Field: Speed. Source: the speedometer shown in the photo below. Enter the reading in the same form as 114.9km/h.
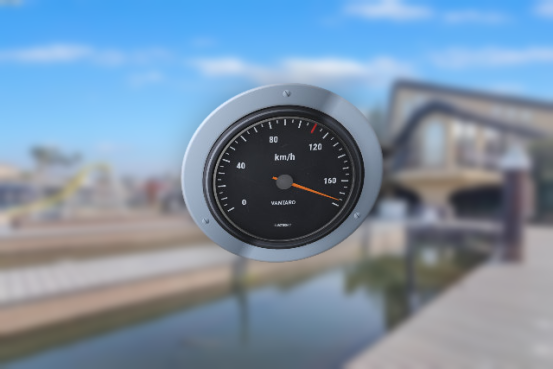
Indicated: 175km/h
